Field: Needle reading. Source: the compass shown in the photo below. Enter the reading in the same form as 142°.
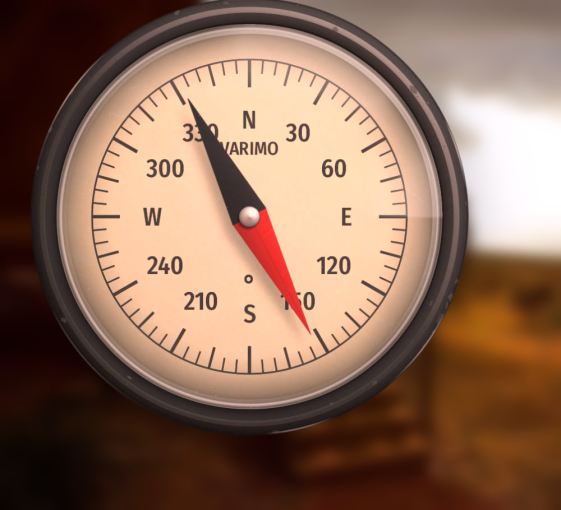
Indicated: 152.5°
